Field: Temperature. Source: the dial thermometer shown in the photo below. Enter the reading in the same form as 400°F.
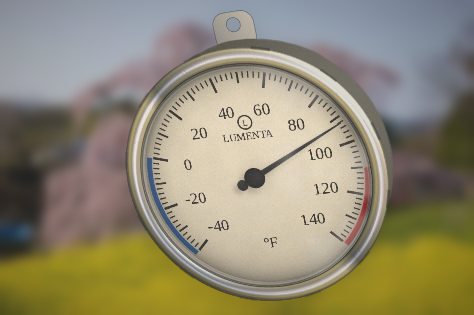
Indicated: 92°F
